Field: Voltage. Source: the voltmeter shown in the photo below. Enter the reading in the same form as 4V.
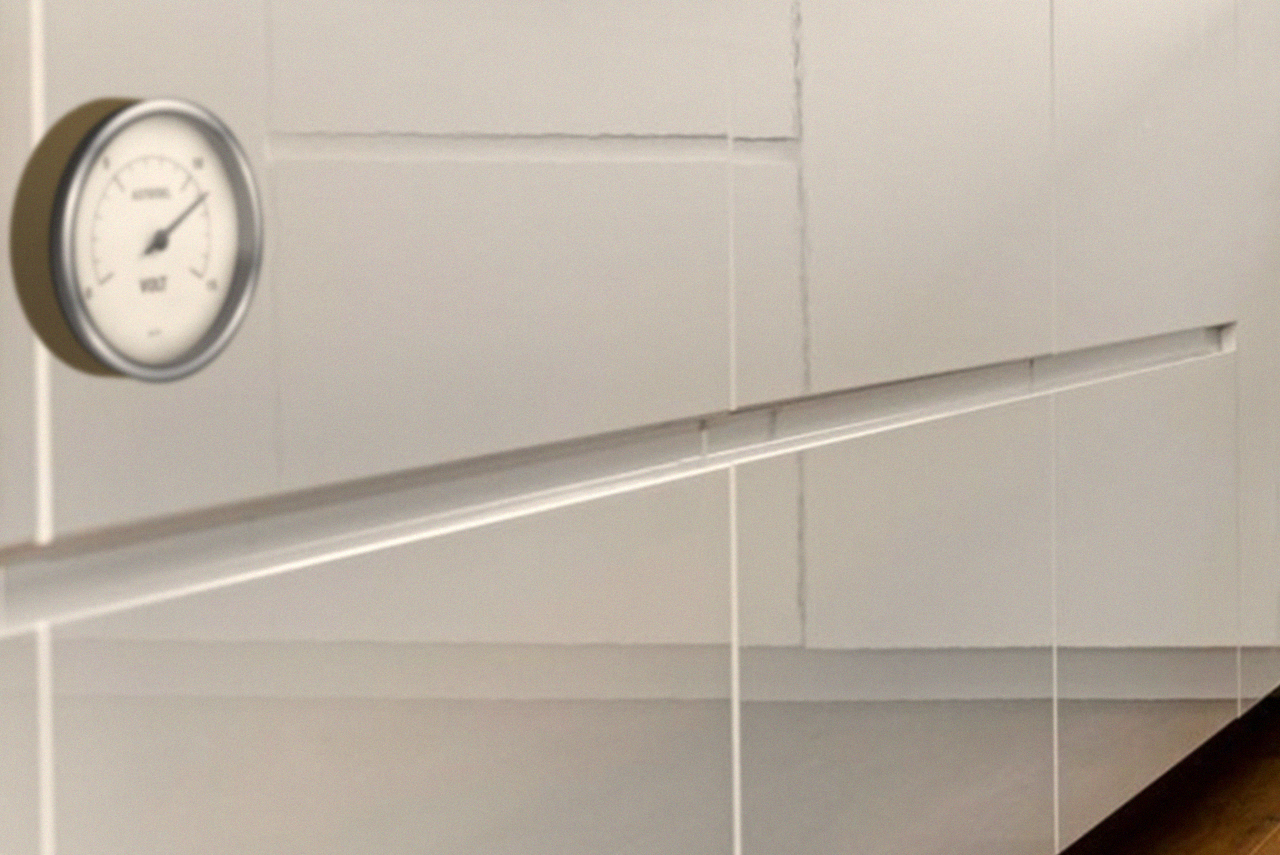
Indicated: 11V
